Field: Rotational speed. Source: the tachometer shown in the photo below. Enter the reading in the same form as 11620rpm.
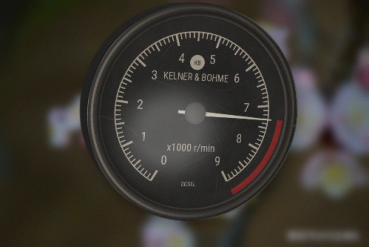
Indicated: 7300rpm
